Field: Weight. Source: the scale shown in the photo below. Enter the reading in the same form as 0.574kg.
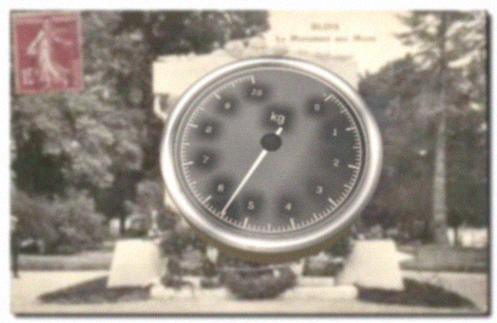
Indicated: 5.5kg
